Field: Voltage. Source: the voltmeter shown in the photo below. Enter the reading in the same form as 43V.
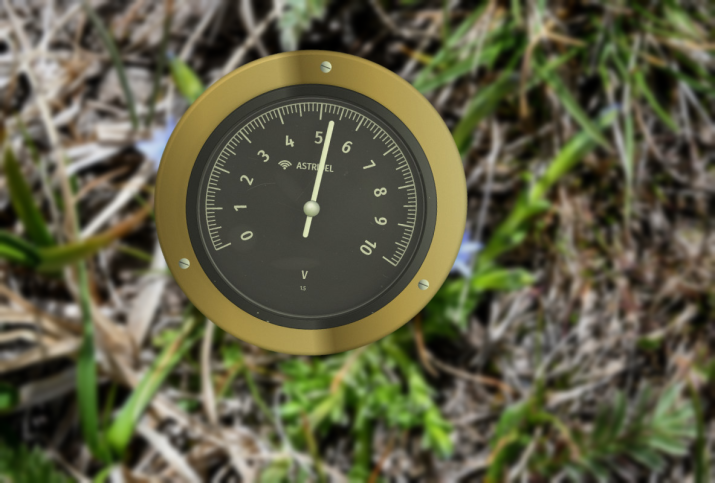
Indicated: 5.3V
